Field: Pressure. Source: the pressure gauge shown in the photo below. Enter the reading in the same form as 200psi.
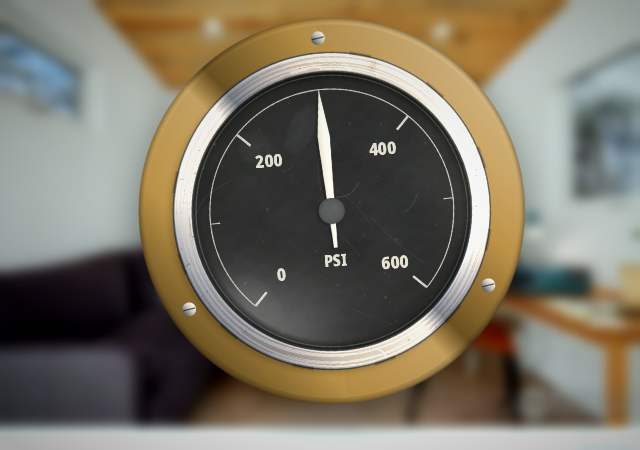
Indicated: 300psi
